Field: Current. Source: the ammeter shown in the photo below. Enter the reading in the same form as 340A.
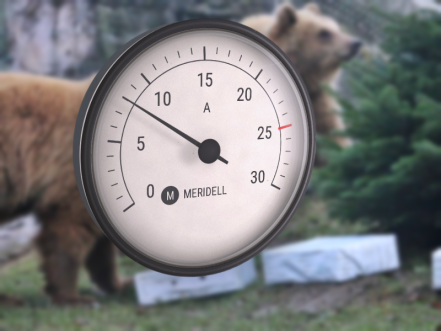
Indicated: 8A
